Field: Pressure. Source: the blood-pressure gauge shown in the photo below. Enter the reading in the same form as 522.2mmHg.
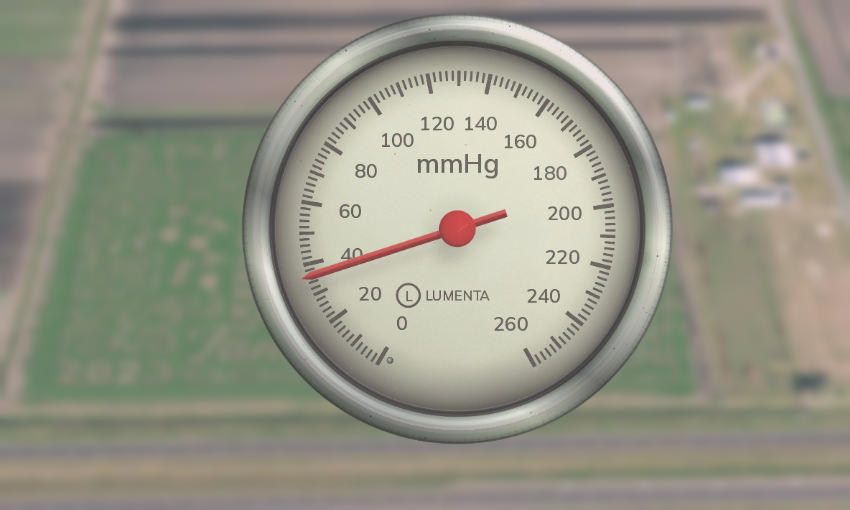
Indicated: 36mmHg
